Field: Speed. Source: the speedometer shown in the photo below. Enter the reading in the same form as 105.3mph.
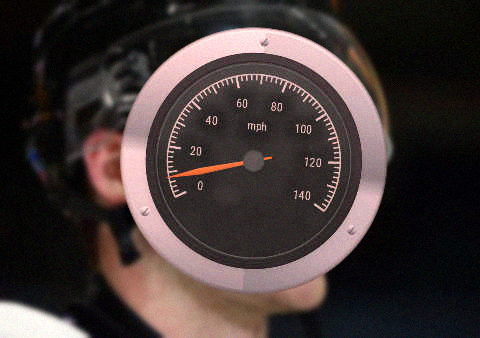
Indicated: 8mph
